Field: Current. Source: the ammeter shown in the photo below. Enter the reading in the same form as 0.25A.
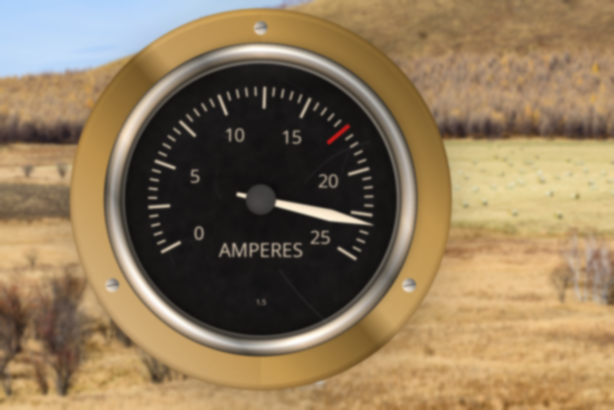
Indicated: 23A
